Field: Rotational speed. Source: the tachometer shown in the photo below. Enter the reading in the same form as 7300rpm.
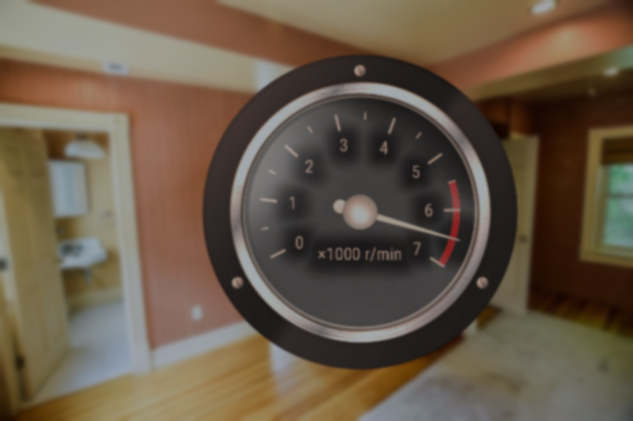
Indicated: 6500rpm
